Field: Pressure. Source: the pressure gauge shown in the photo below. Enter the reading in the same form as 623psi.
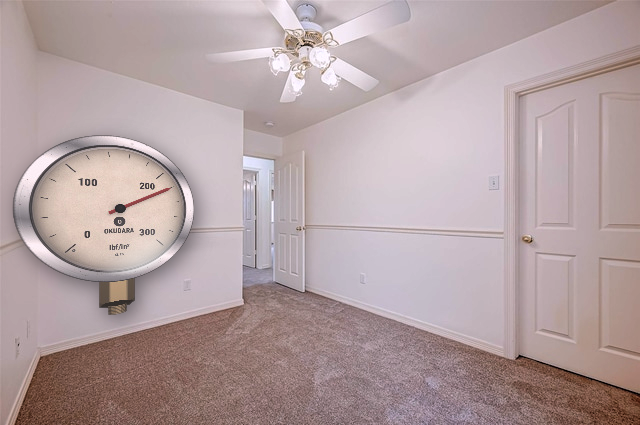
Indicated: 220psi
